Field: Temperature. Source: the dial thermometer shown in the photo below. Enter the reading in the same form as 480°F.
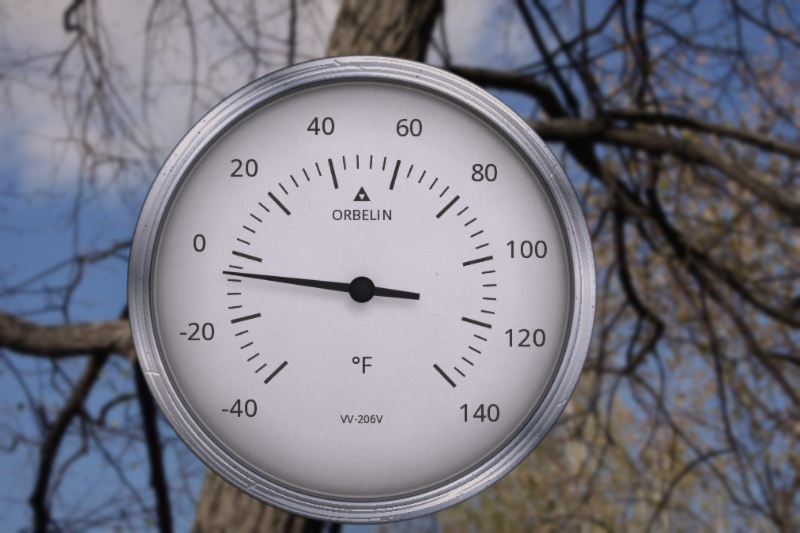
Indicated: -6°F
